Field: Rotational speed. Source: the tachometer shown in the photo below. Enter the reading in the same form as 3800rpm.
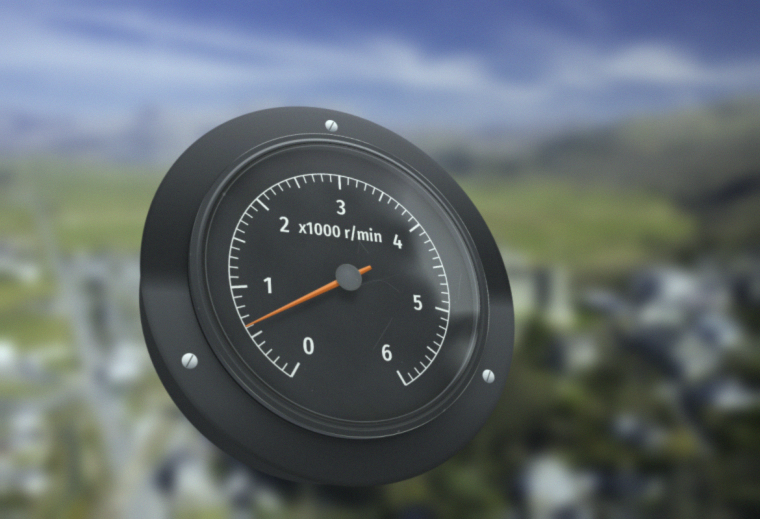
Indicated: 600rpm
